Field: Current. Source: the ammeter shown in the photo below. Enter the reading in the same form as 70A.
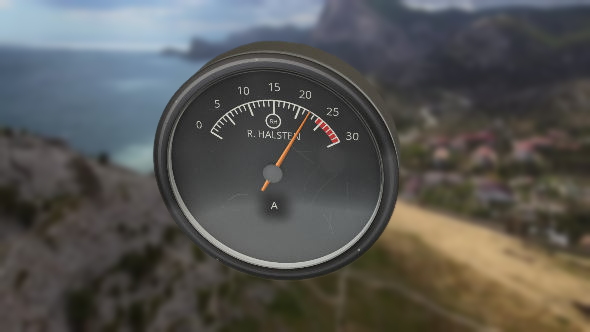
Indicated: 22A
